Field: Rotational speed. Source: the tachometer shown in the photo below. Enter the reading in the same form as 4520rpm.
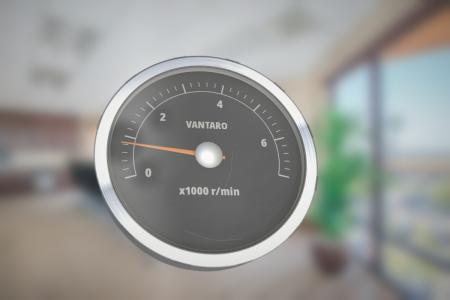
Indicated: 800rpm
